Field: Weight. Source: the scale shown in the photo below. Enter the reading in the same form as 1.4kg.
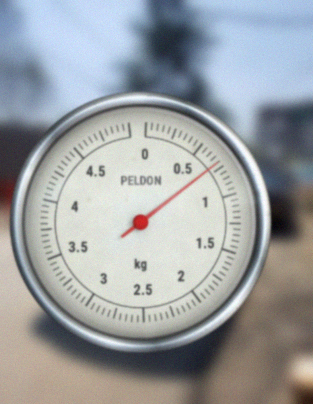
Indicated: 0.7kg
